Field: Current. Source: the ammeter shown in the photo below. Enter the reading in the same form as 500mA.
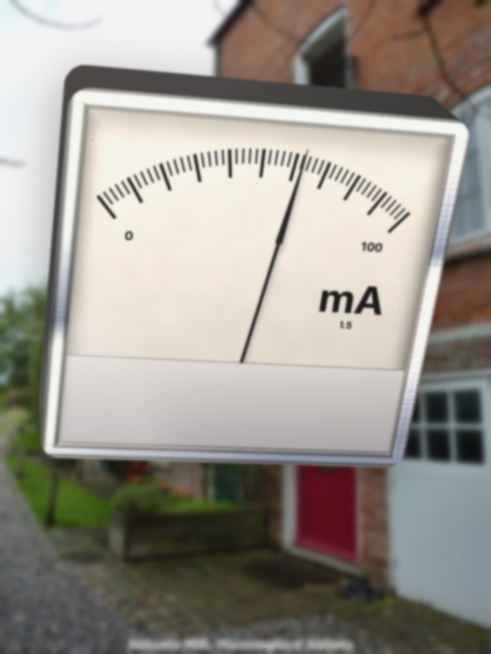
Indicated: 62mA
